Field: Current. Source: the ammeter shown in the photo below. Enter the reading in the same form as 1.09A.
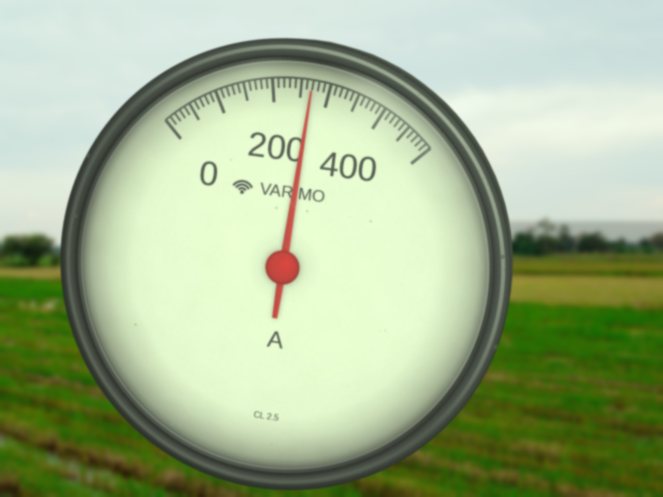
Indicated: 270A
